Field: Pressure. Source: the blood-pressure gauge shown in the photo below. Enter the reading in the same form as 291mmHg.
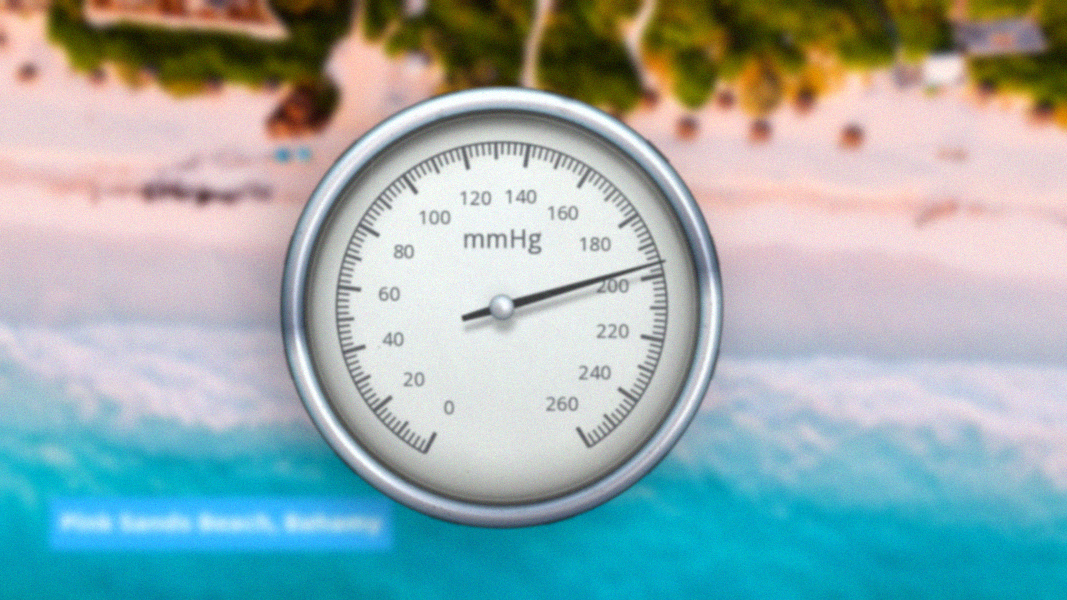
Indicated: 196mmHg
